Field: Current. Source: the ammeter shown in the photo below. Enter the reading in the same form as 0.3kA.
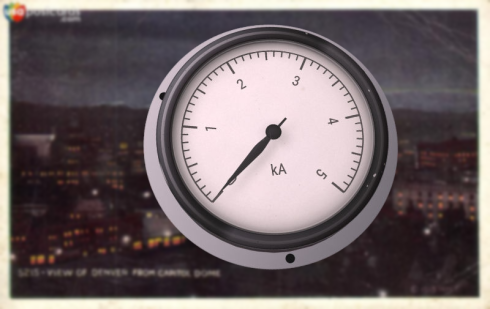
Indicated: 0kA
